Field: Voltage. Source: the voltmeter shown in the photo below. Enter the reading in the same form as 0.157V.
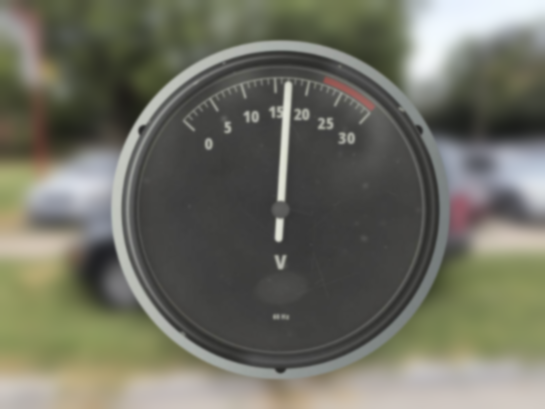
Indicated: 17V
